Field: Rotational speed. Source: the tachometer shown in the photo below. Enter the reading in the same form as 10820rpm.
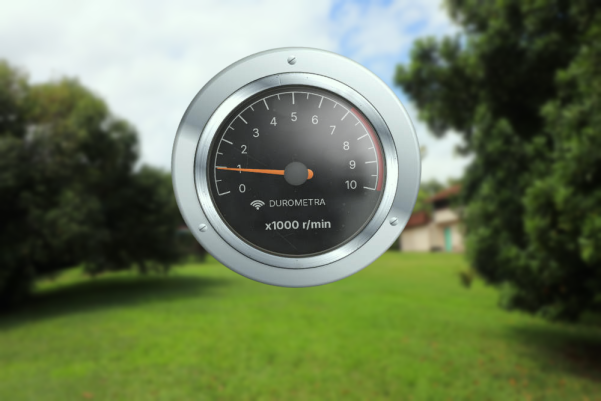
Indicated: 1000rpm
